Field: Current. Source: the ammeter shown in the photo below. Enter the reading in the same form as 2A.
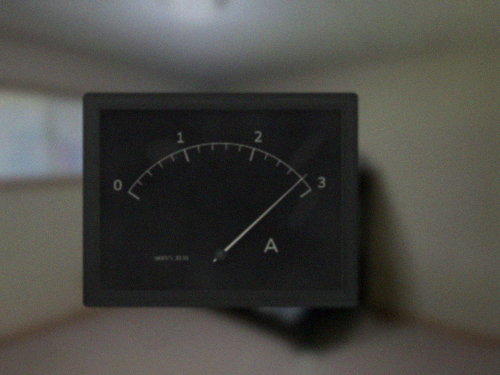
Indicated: 2.8A
